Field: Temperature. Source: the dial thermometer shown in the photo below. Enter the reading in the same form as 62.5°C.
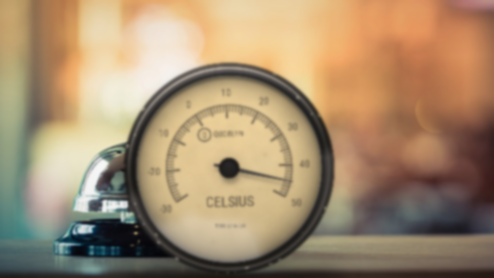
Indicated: 45°C
